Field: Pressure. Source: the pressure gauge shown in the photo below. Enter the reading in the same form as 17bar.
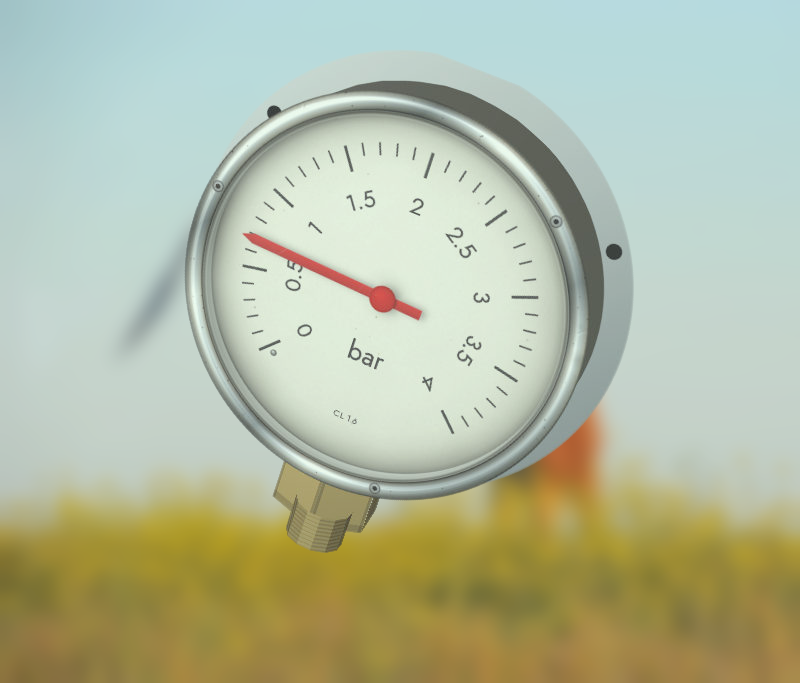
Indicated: 0.7bar
